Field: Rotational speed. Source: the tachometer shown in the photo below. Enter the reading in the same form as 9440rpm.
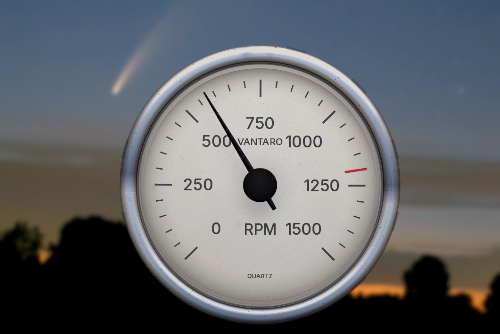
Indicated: 575rpm
